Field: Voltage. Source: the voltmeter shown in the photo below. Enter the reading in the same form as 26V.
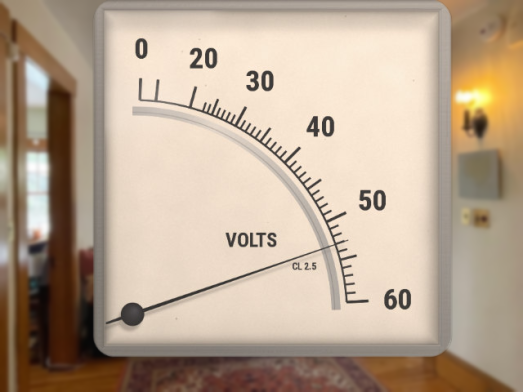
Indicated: 53V
